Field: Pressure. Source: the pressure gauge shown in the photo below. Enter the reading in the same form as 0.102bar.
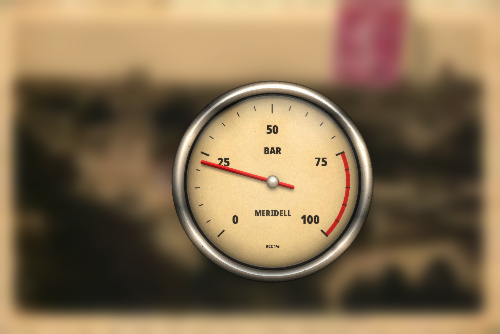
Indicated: 22.5bar
